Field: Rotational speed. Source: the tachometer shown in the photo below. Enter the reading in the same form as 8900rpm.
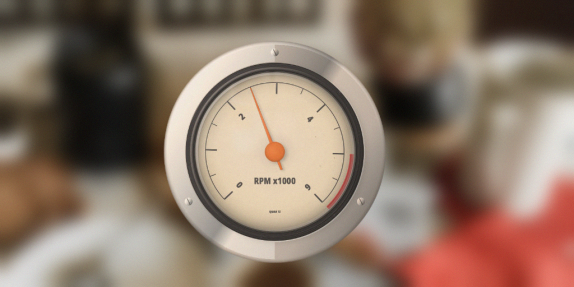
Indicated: 2500rpm
